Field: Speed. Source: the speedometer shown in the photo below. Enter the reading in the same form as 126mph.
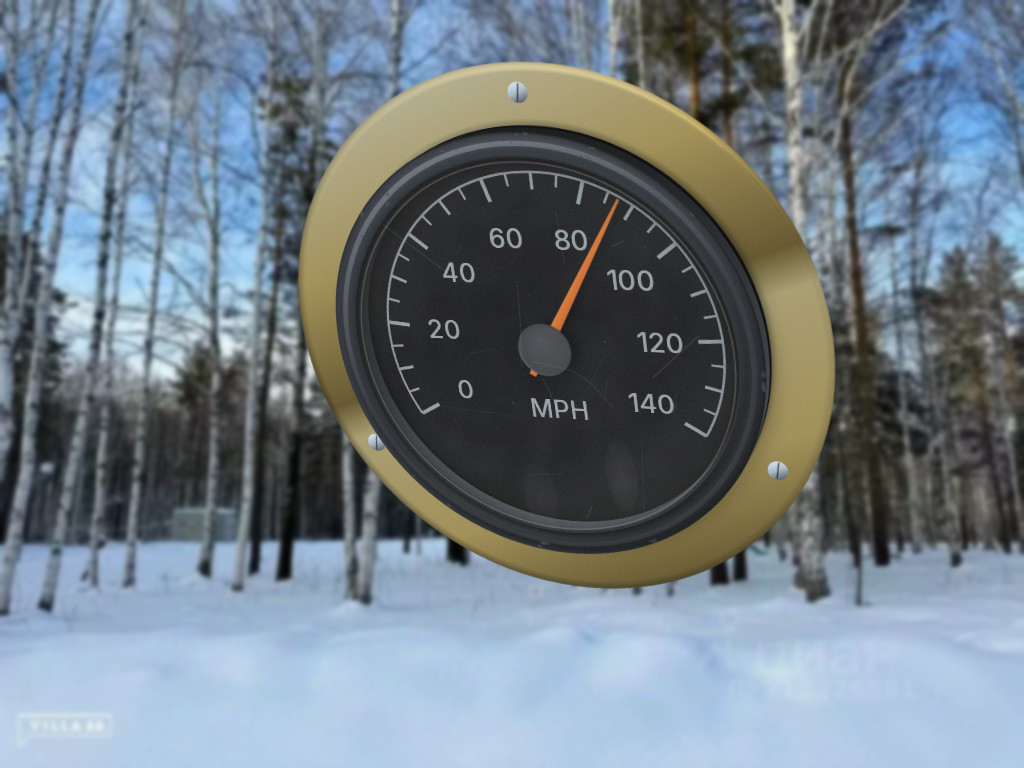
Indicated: 87.5mph
